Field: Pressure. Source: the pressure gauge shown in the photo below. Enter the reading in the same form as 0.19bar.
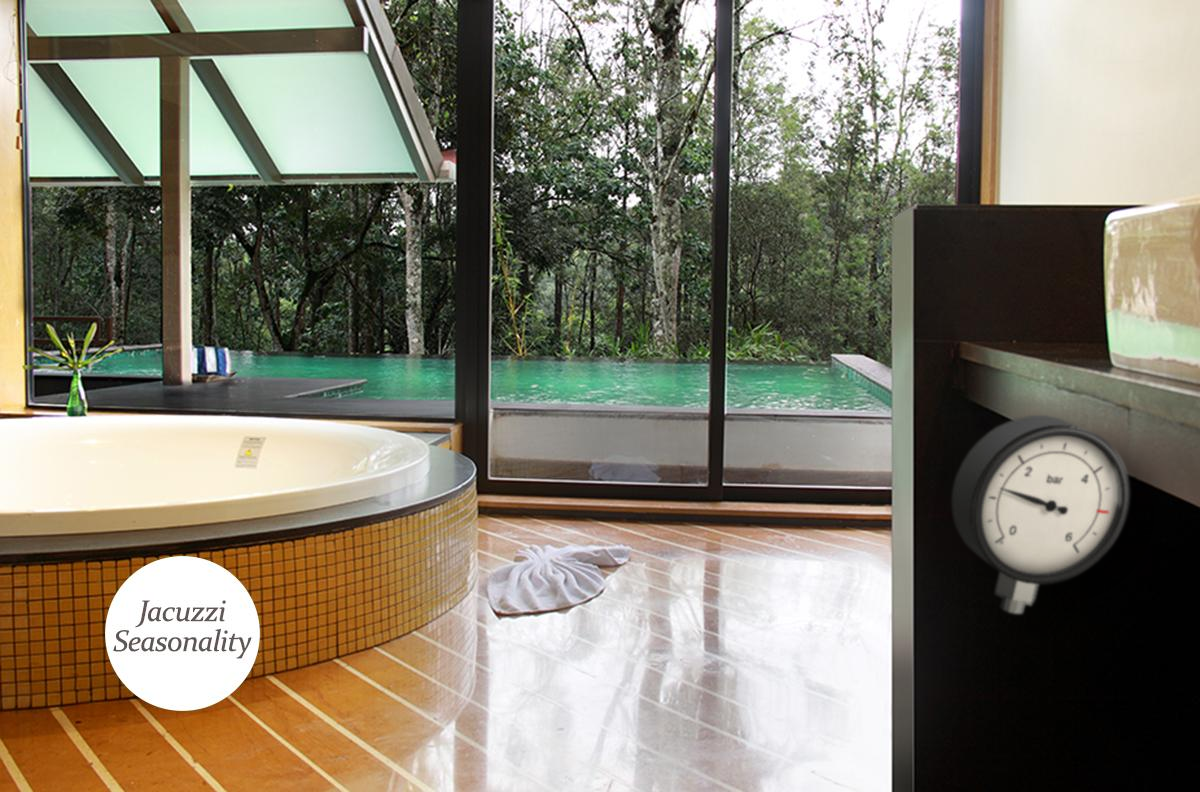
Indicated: 1.25bar
